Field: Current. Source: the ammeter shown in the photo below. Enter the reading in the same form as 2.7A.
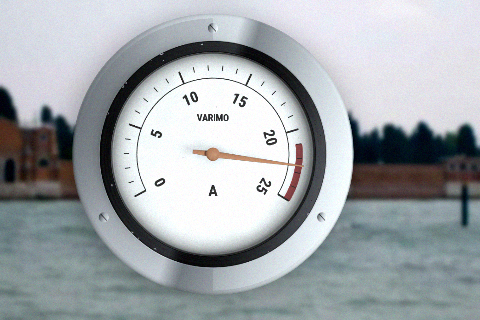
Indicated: 22.5A
